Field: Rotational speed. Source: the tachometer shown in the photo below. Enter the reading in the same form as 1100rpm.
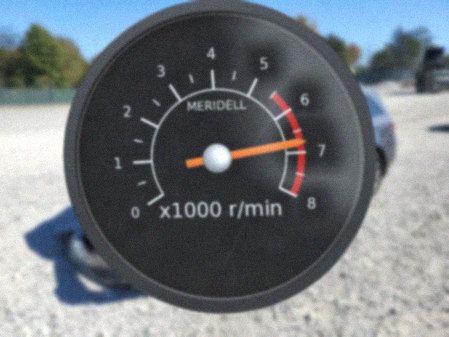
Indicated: 6750rpm
